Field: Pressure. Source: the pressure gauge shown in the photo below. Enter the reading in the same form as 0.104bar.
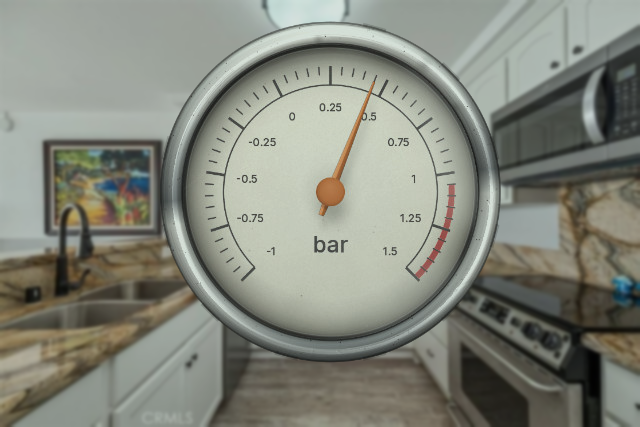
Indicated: 0.45bar
